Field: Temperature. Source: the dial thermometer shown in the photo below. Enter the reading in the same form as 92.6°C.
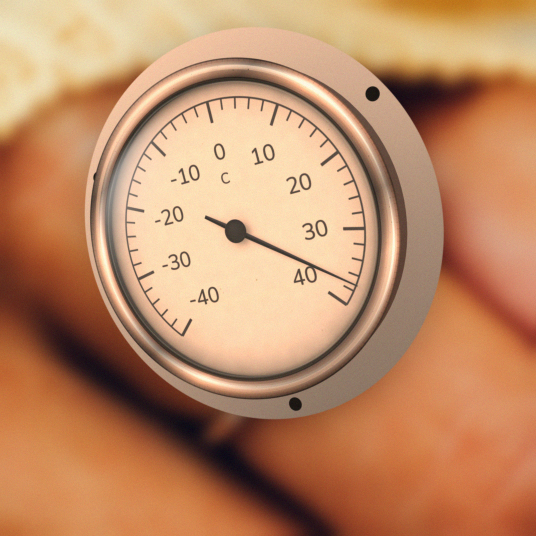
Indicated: 37°C
